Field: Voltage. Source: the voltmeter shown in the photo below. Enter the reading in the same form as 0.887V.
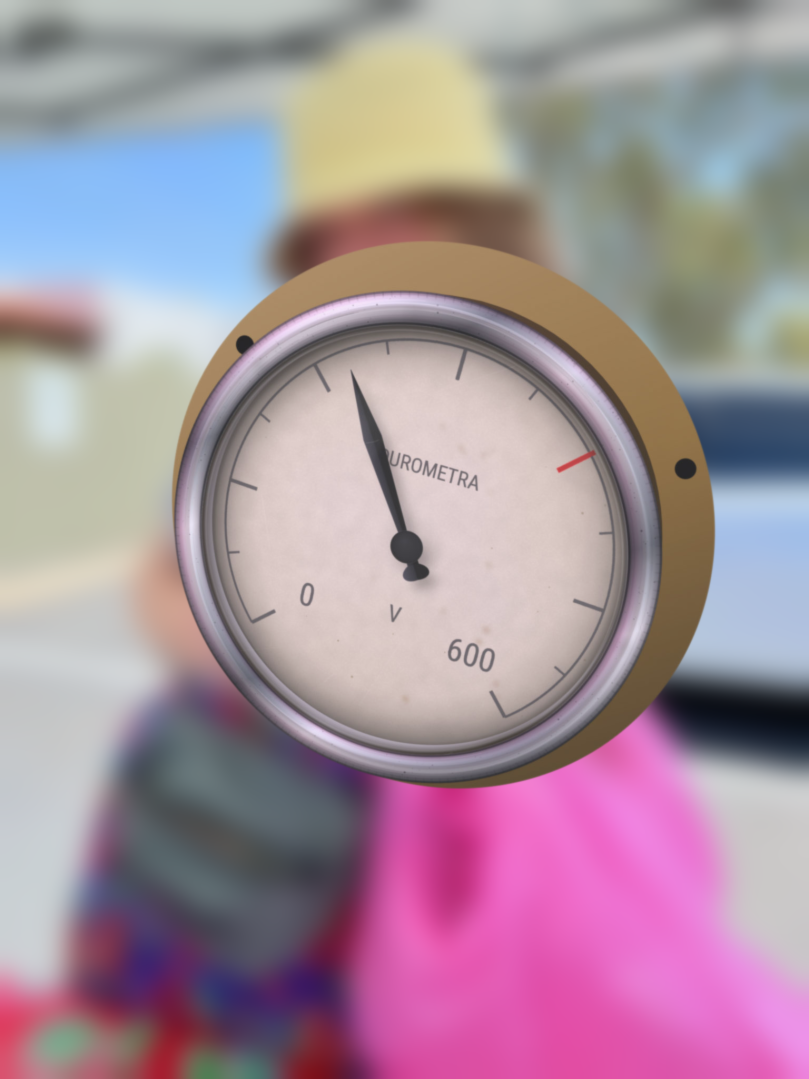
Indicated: 225V
